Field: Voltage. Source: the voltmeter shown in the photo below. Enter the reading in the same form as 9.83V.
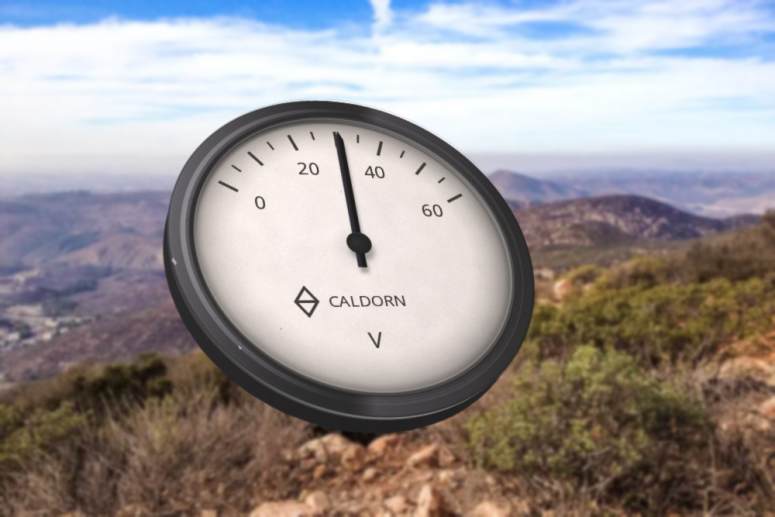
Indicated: 30V
